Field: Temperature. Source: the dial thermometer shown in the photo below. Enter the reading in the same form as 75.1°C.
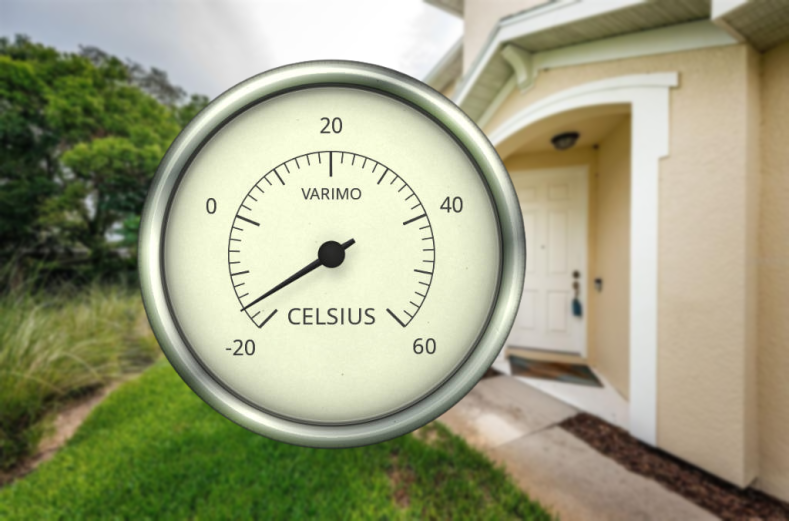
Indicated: -16°C
